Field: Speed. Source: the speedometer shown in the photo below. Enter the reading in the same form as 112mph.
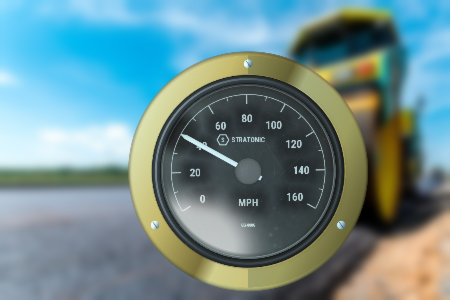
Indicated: 40mph
